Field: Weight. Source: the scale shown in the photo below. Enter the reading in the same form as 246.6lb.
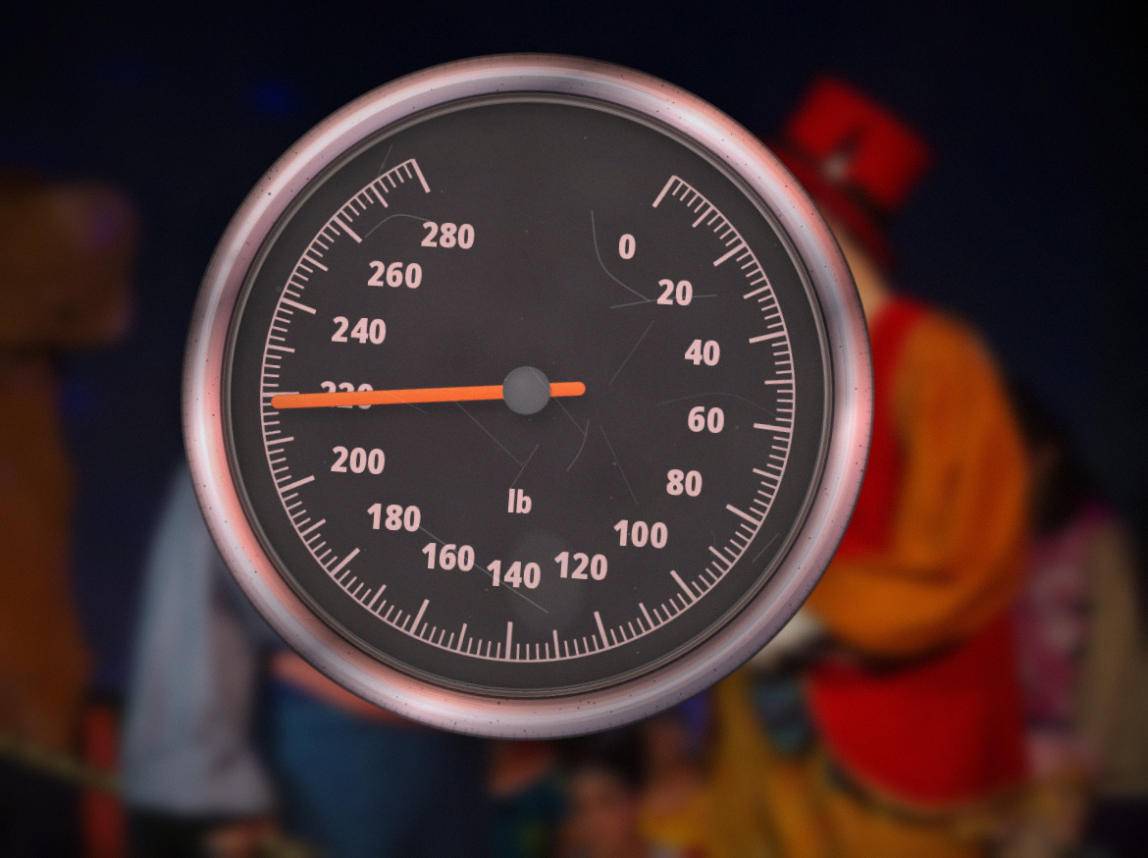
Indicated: 218lb
